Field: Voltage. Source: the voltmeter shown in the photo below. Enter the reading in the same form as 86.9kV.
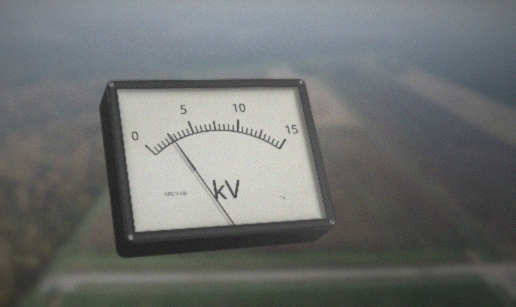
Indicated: 2.5kV
